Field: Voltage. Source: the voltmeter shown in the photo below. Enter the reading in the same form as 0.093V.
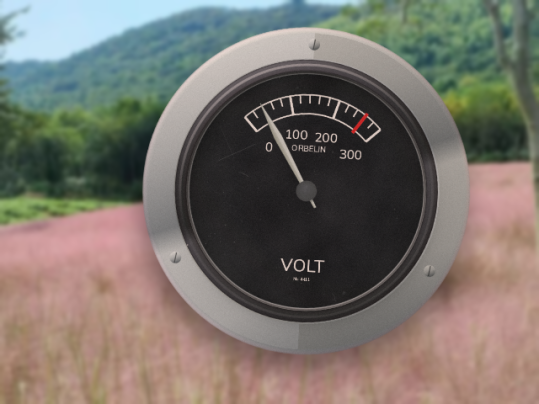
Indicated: 40V
